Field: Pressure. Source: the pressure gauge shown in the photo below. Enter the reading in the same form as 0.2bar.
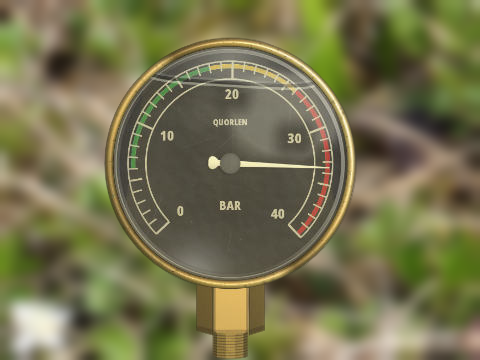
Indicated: 33.5bar
